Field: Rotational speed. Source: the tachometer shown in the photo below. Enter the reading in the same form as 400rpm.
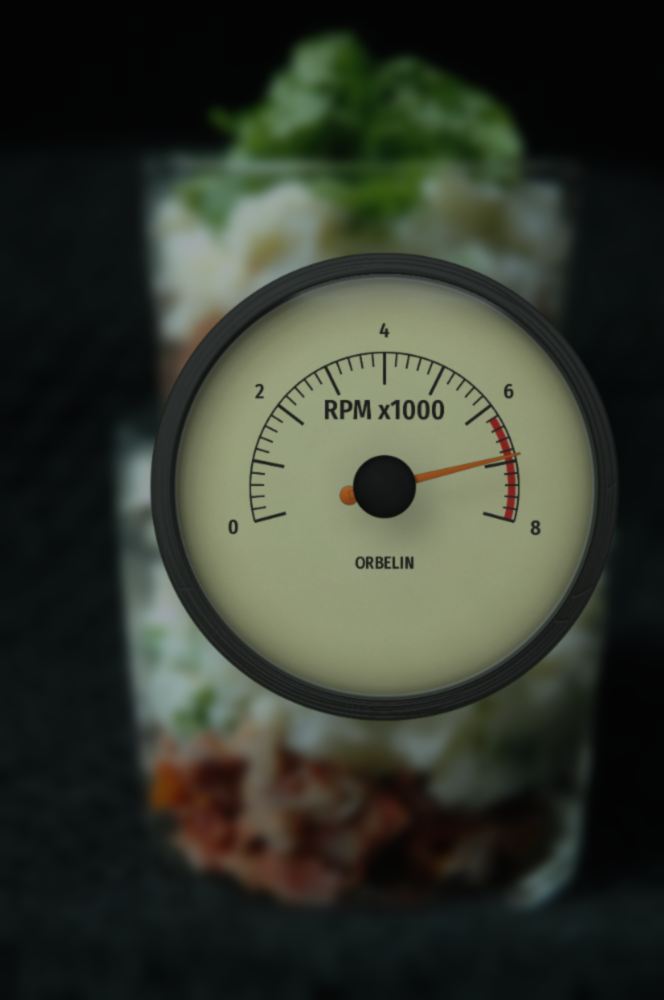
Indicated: 6900rpm
